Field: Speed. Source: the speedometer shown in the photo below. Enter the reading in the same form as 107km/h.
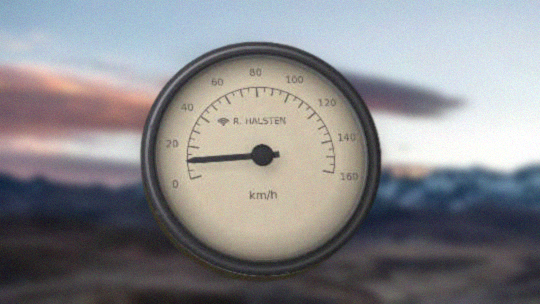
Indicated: 10km/h
